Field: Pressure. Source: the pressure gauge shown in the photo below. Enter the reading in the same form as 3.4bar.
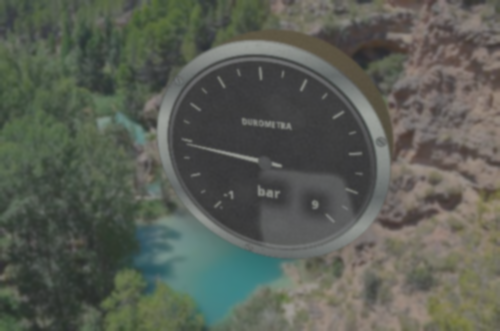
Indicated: 1bar
